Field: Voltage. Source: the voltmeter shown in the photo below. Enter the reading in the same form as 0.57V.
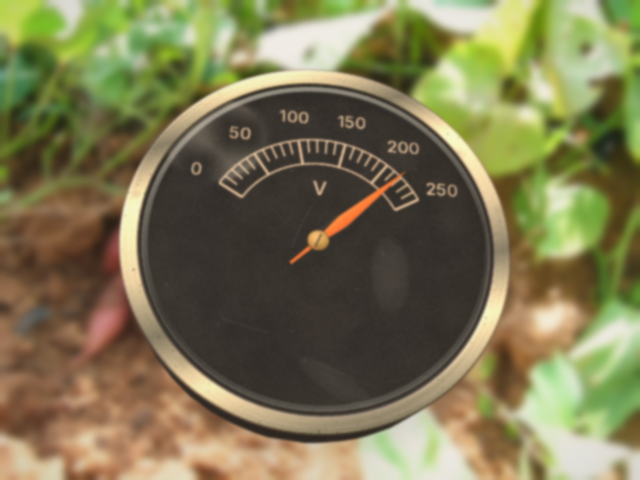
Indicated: 220V
